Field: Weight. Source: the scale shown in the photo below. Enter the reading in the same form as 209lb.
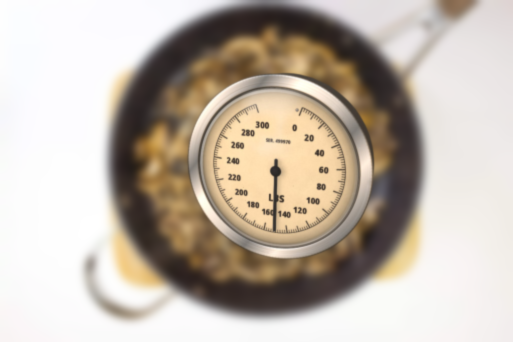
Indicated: 150lb
